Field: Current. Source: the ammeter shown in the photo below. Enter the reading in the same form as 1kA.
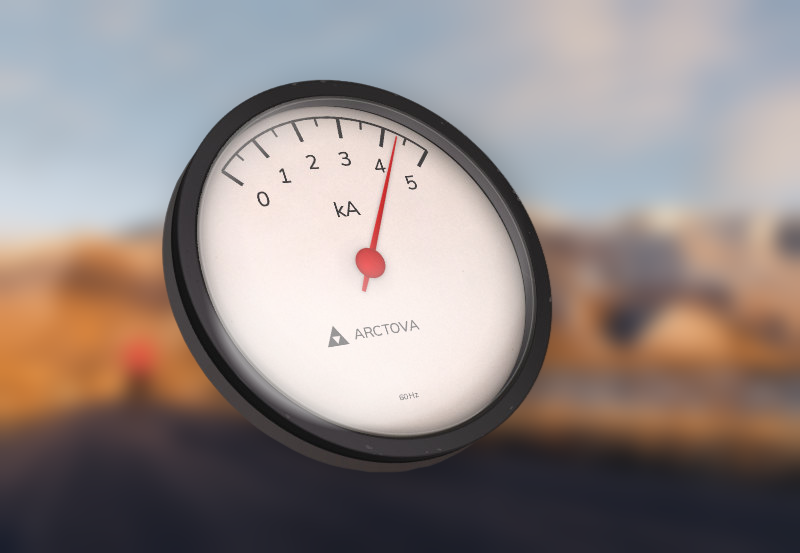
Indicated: 4.25kA
